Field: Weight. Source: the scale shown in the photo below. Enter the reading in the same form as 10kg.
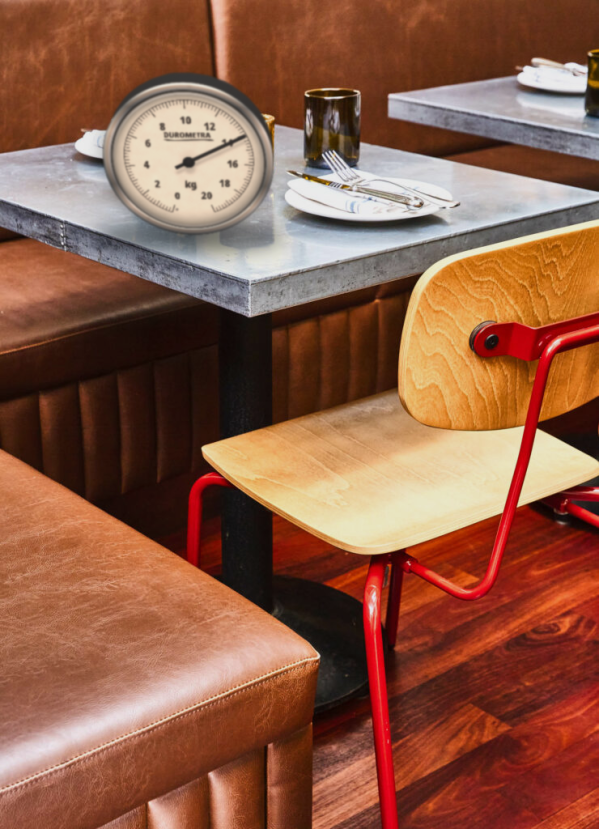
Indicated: 14kg
